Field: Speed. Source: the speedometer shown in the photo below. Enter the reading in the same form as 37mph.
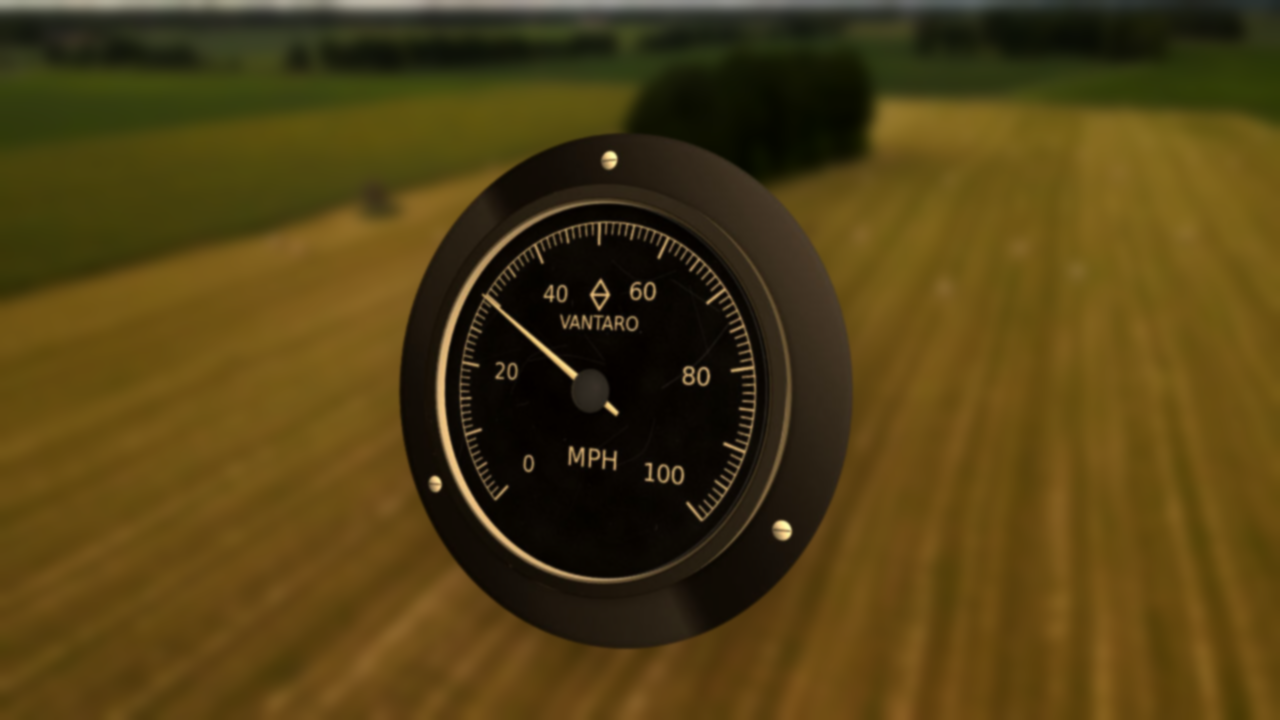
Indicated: 30mph
